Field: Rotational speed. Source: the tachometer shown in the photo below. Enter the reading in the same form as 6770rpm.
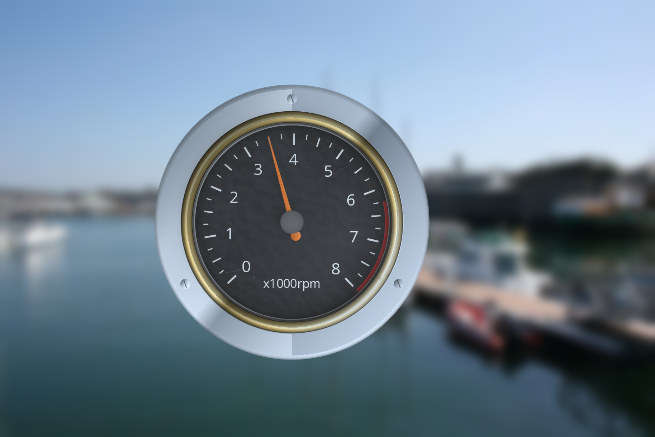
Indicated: 3500rpm
